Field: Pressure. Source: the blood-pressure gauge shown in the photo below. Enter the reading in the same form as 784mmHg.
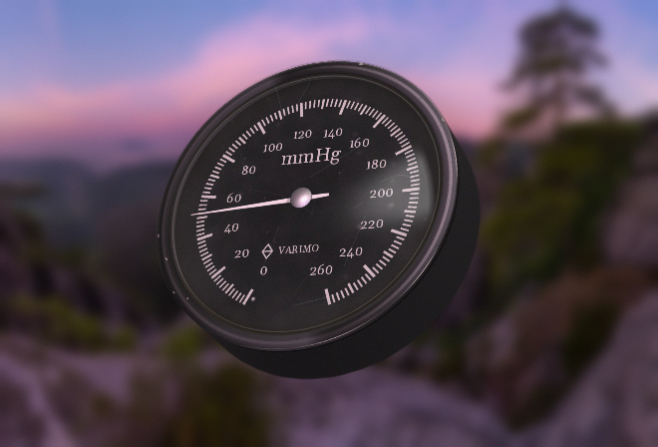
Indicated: 50mmHg
